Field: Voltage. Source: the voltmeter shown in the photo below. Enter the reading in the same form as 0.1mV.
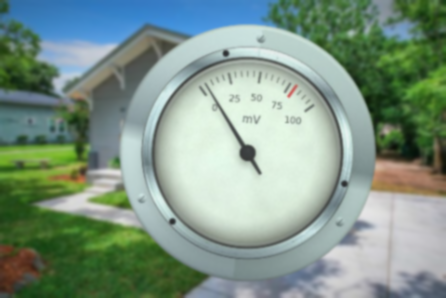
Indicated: 5mV
